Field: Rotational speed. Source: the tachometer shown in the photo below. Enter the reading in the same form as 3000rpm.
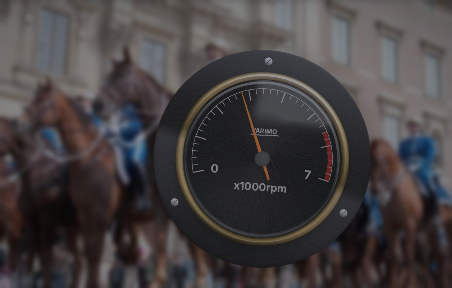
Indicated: 2800rpm
